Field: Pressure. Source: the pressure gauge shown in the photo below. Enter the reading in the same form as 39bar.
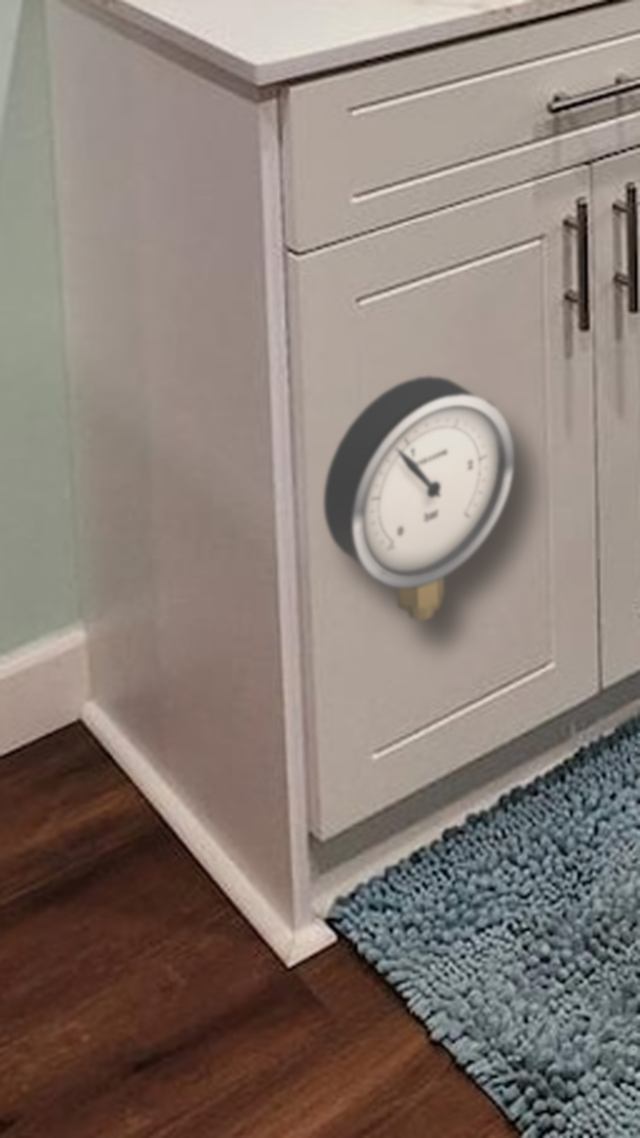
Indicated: 0.9bar
